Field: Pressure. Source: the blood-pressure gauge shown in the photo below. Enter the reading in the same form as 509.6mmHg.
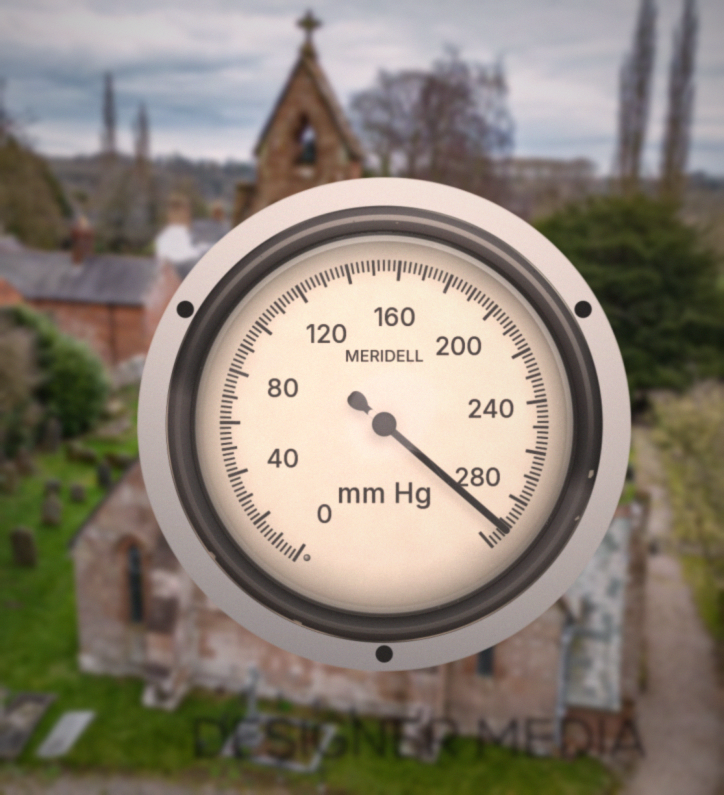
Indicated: 292mmHg
